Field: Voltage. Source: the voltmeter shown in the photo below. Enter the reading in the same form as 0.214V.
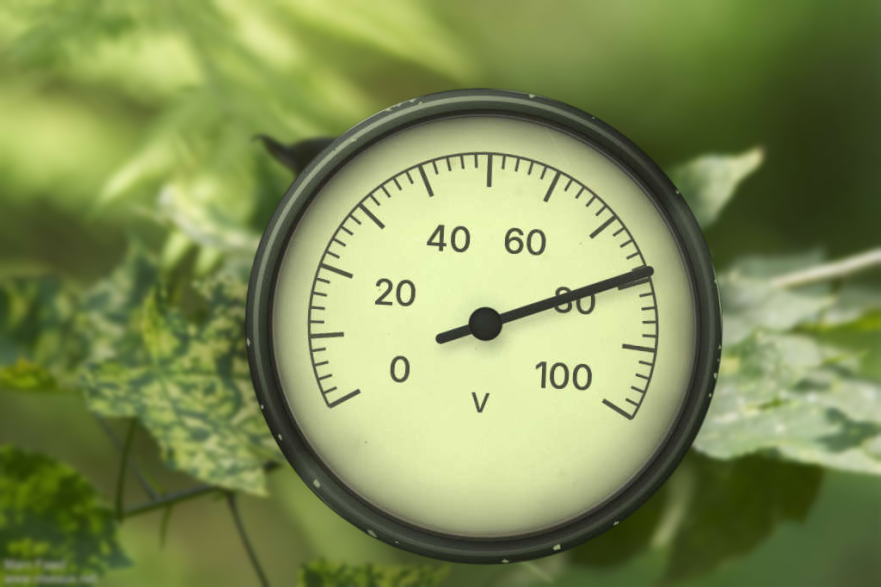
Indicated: 79V
